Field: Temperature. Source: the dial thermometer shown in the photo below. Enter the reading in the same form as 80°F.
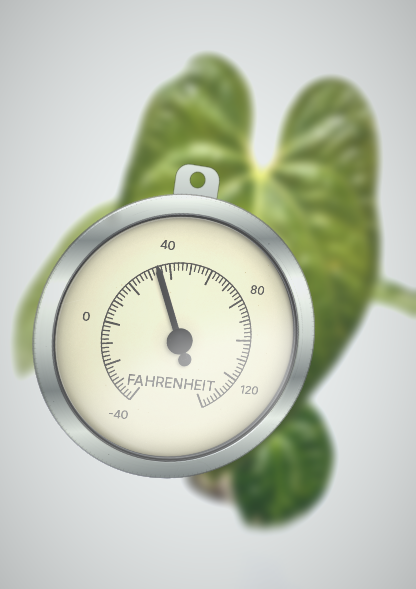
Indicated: 34°F
